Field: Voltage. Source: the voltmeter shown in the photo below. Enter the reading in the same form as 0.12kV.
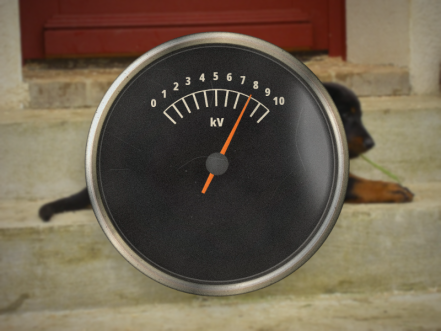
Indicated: 8kV
